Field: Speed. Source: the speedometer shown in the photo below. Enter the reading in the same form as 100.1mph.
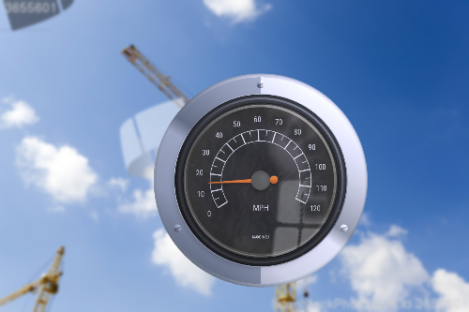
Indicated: 15mph
